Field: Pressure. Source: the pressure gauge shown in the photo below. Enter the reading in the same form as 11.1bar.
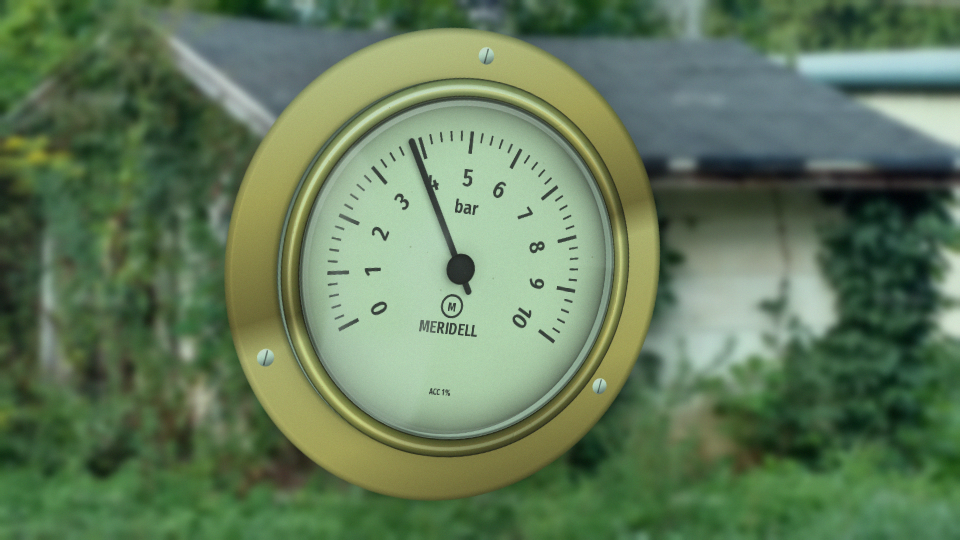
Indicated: 3.8bar
